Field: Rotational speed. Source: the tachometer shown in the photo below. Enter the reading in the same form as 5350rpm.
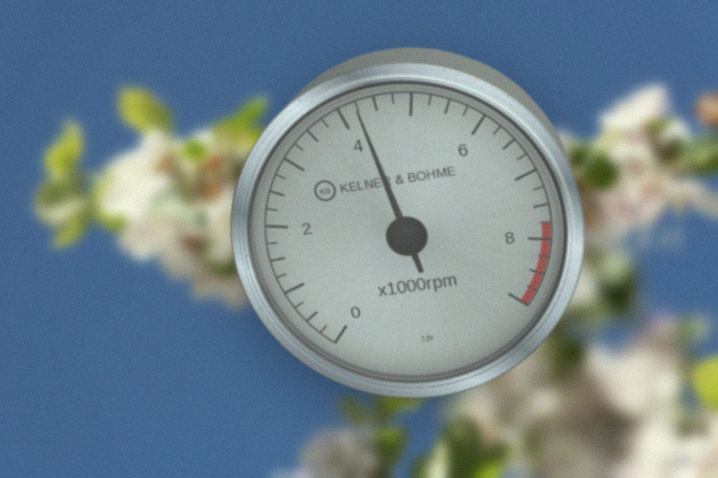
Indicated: 4250rpm
